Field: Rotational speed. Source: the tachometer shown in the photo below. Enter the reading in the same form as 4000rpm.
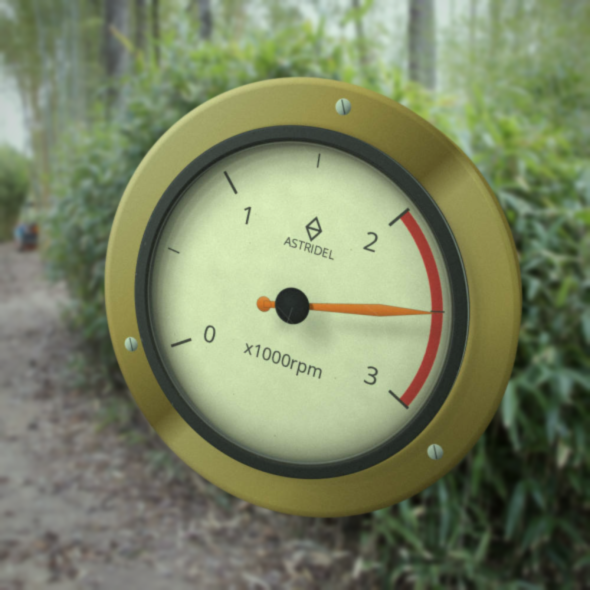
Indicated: 2500rpm
